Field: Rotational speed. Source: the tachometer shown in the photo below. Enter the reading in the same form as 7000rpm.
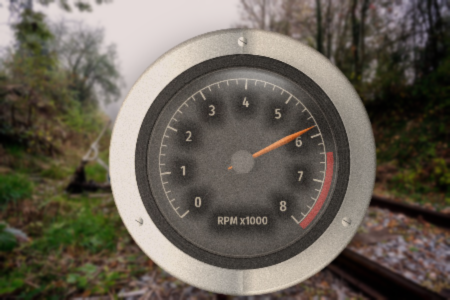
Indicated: 5800rpm
